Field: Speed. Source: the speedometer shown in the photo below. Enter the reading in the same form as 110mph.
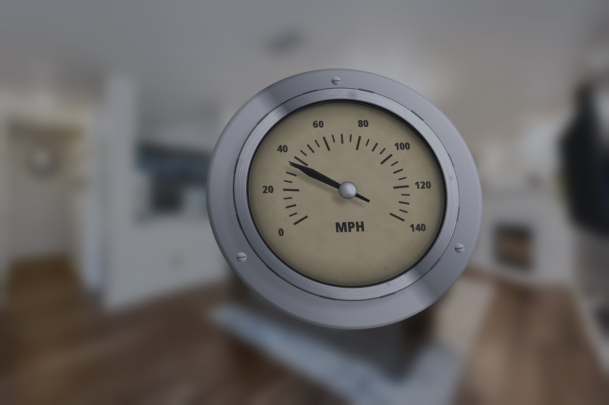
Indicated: 35mph
